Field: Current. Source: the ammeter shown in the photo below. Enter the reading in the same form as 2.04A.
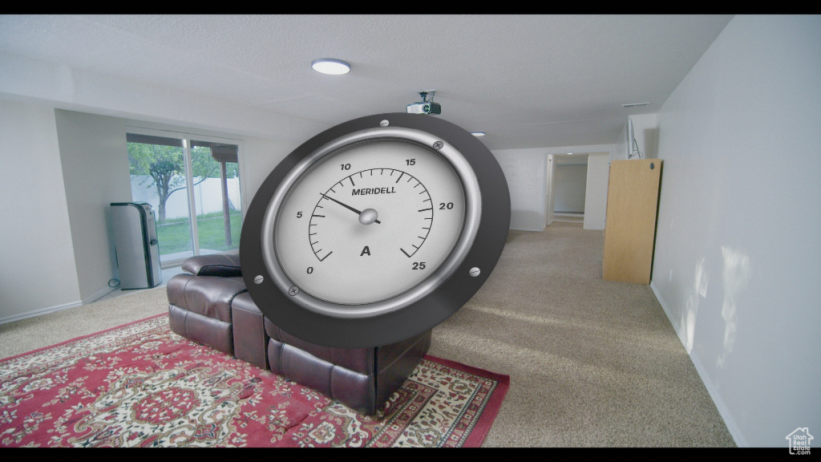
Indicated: 7A
